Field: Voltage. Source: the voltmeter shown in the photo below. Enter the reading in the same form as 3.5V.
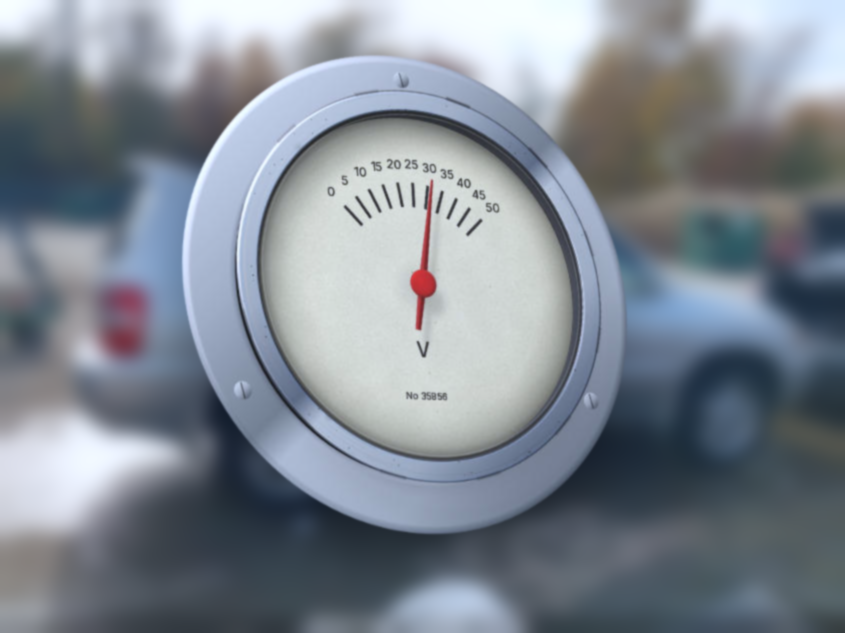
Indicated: 30V
